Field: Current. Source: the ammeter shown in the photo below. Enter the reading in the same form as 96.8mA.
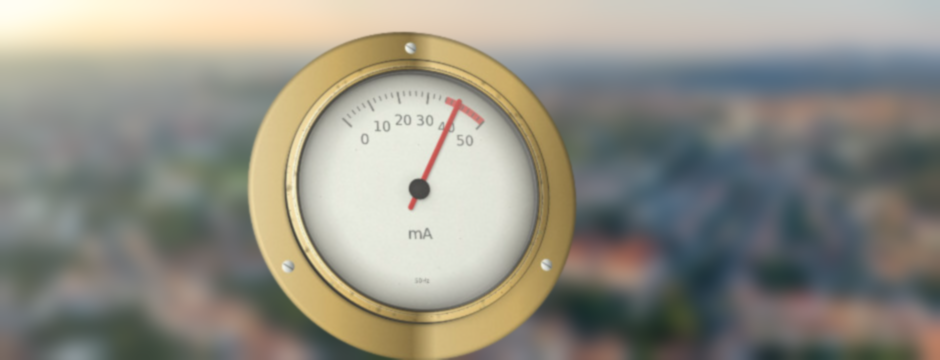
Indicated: 40mA
